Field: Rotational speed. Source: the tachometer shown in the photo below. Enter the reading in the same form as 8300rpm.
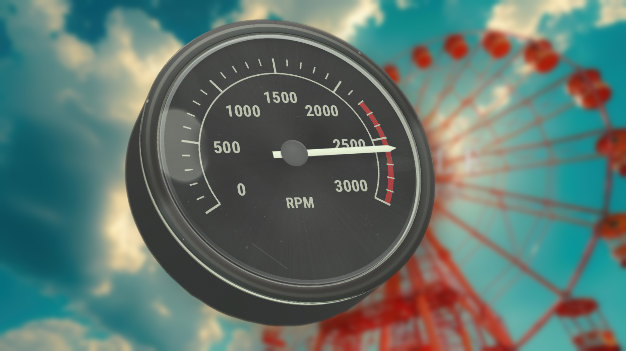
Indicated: 2600rpm
